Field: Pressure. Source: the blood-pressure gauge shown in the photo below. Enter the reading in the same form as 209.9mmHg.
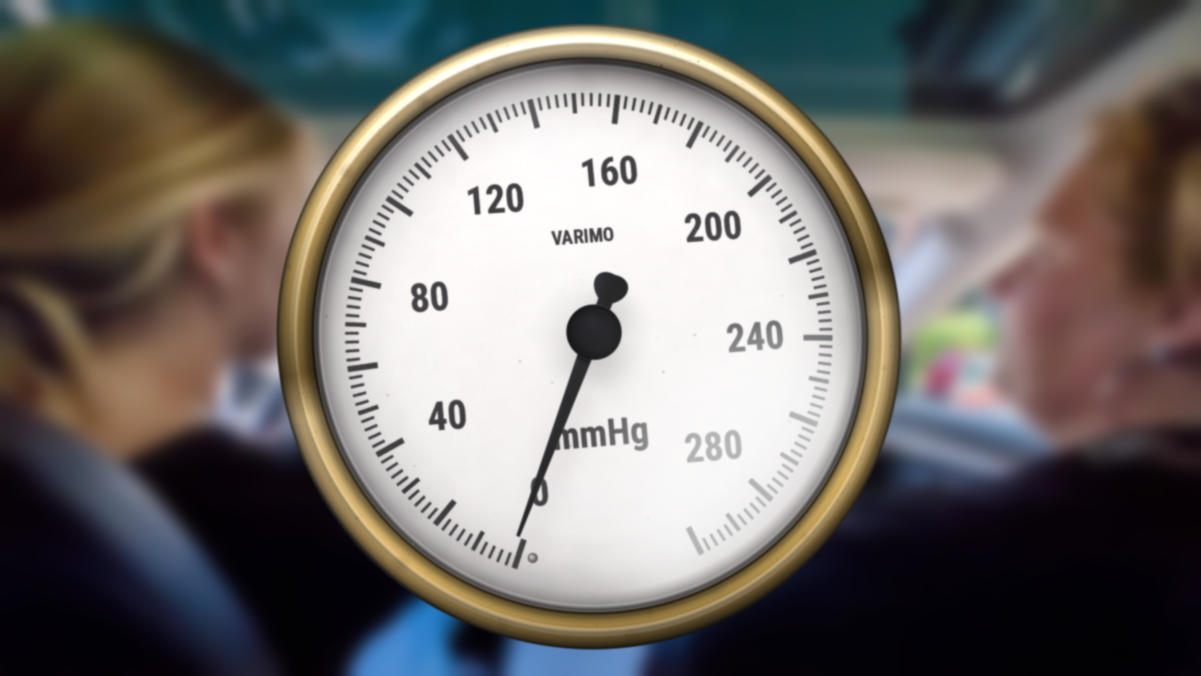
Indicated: 2mmHg
